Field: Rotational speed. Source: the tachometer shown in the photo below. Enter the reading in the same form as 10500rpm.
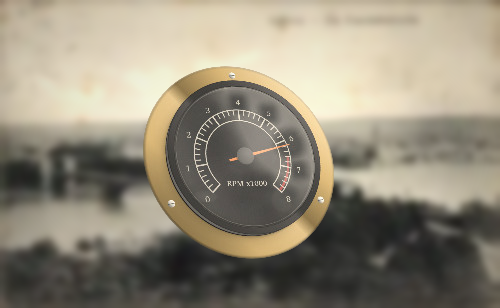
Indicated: 6200rpm
